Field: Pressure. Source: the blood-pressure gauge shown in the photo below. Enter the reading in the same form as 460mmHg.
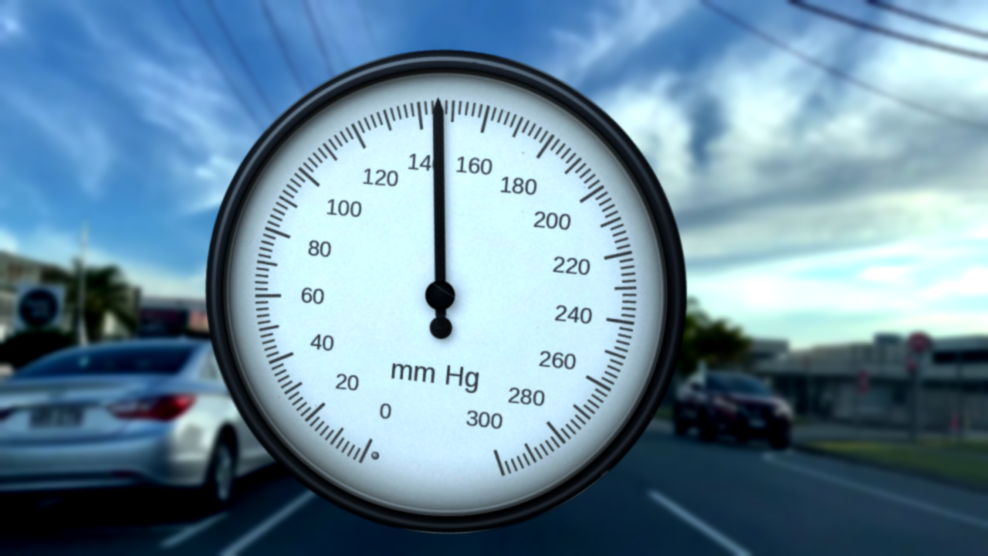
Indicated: 146mmHg
